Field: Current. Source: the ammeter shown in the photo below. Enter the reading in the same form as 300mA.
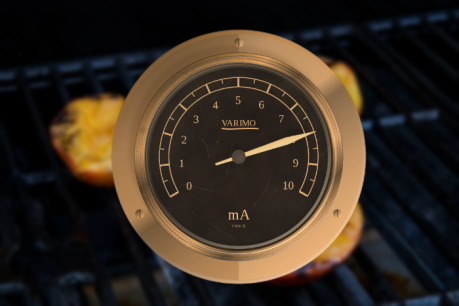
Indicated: 8mA
